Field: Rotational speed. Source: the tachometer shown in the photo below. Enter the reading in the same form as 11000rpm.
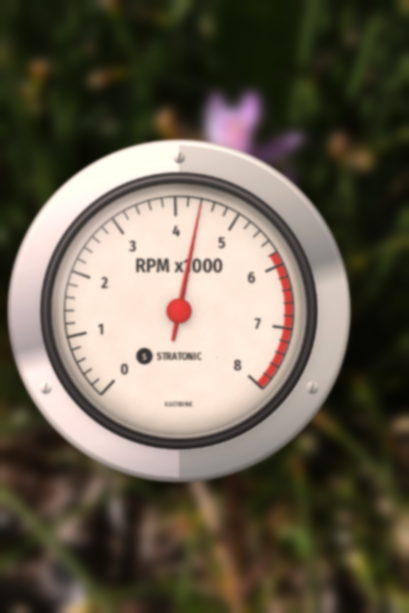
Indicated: 4400rpm
